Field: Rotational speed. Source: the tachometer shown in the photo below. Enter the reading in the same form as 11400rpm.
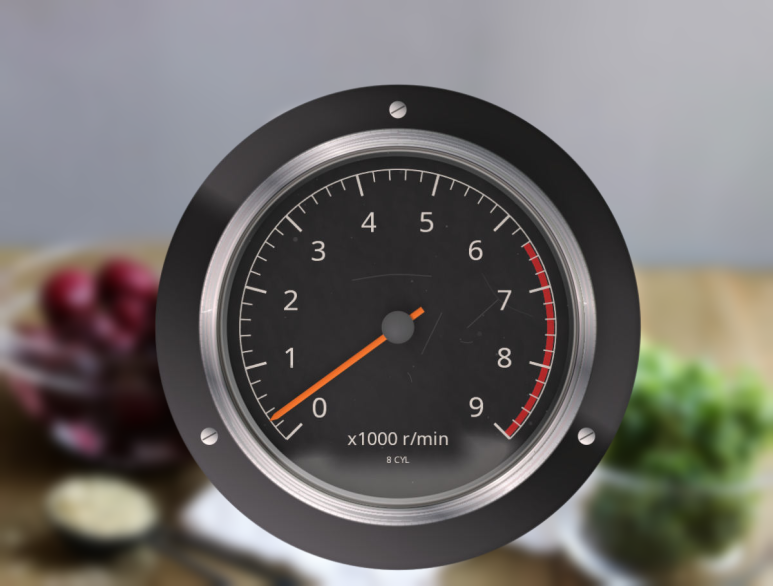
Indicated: 300rpm
